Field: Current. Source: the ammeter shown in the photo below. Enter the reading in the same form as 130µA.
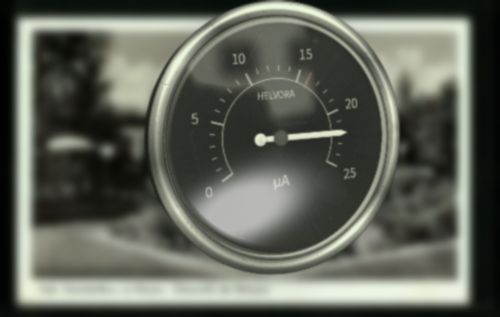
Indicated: 22µA
